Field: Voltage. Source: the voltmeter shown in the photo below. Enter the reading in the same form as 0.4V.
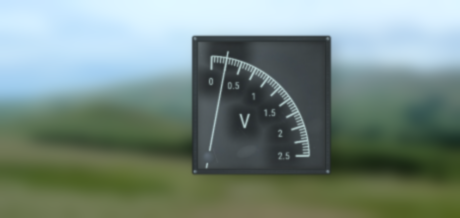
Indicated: 0.25V
